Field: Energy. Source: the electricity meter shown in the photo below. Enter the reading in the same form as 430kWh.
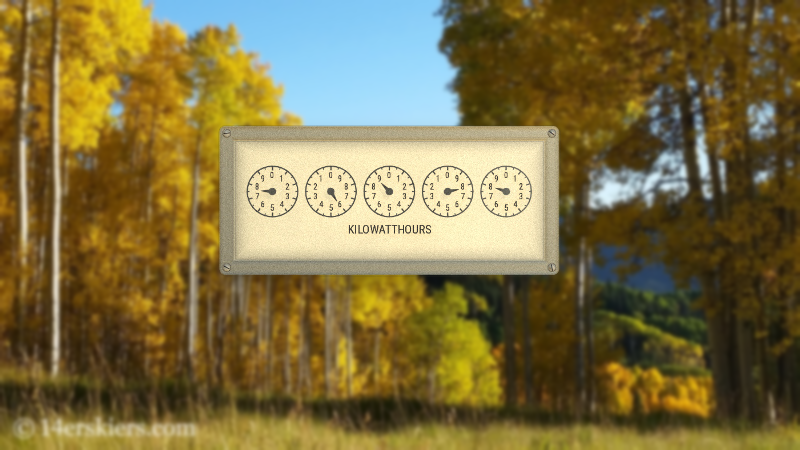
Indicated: 75878kWh
